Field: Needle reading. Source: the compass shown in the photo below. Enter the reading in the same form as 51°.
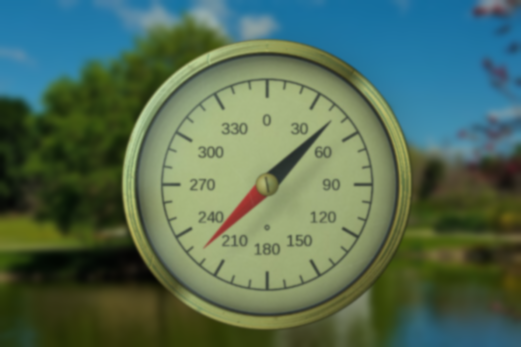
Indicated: 225°
